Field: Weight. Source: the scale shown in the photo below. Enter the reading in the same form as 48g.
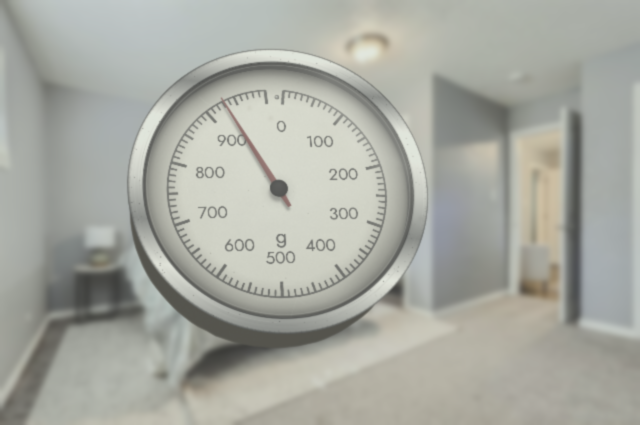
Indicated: 930g
